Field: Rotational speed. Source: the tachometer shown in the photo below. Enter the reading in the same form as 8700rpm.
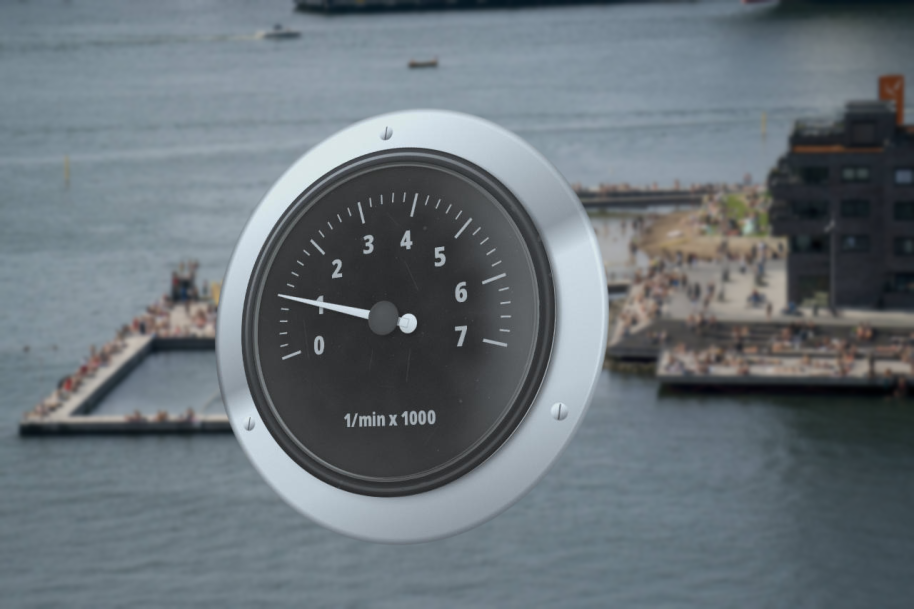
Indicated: 1000rpm
